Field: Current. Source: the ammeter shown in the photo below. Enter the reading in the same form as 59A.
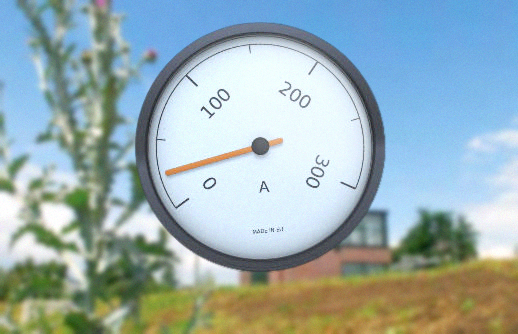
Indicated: 25A
